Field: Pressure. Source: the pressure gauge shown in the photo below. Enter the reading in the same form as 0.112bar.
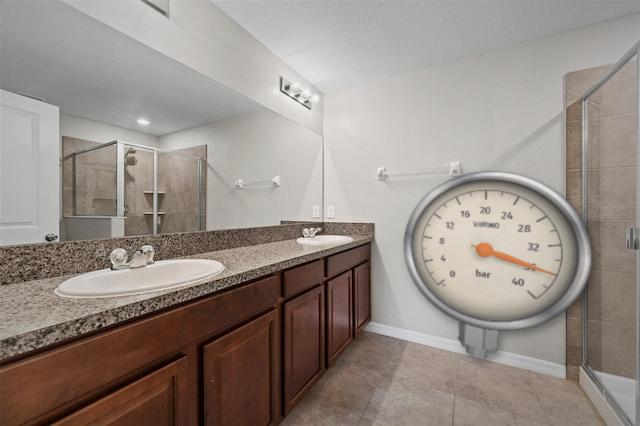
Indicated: 36bar
